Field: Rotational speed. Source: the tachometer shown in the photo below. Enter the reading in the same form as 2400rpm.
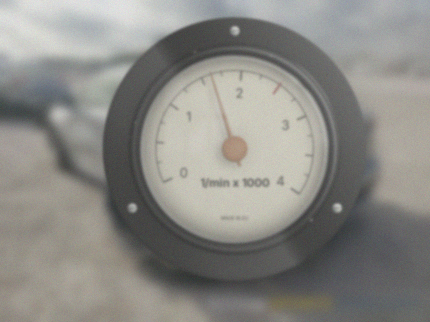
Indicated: 1625rpm
